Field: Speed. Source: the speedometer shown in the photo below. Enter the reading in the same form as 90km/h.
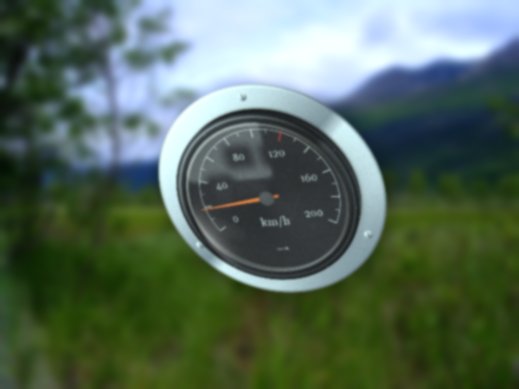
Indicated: 20km/h
